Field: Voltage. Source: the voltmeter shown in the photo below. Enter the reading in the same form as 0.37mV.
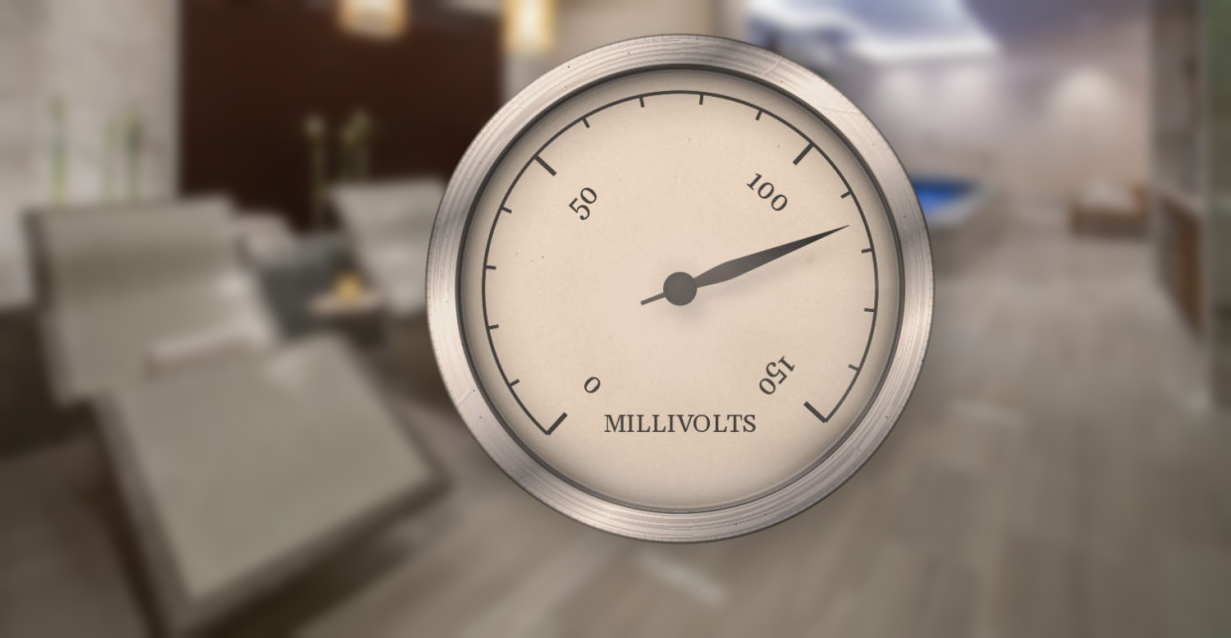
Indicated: 115mV
